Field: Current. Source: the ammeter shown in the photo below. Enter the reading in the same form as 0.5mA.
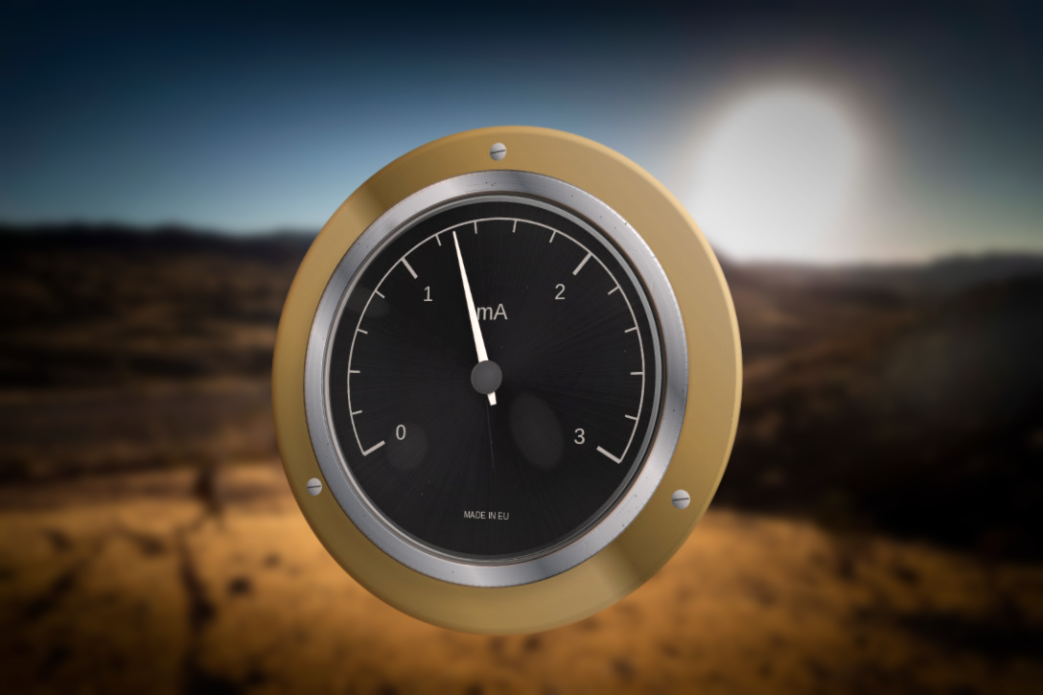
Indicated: 1.3mA
